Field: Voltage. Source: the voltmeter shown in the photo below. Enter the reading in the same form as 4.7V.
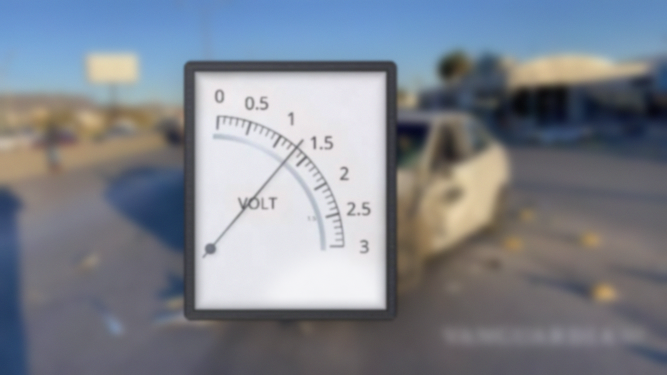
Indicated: 1.3V
